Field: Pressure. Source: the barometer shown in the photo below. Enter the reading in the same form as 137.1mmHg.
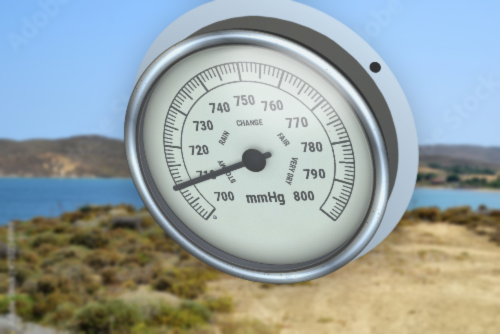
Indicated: 710mmHg
